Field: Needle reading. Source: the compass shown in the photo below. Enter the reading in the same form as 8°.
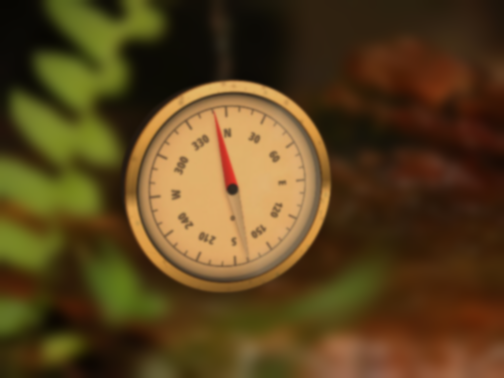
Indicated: 350°
